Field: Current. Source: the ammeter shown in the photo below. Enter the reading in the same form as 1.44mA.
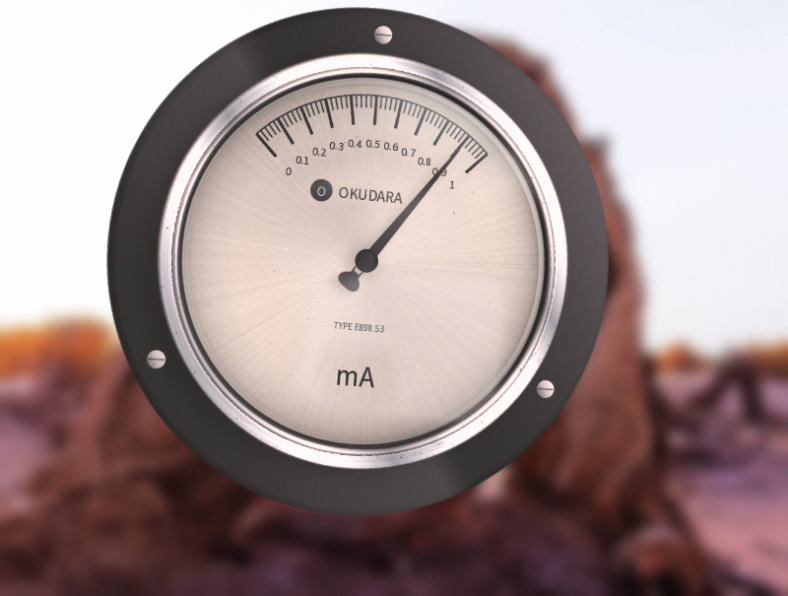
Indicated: 0.9mA
